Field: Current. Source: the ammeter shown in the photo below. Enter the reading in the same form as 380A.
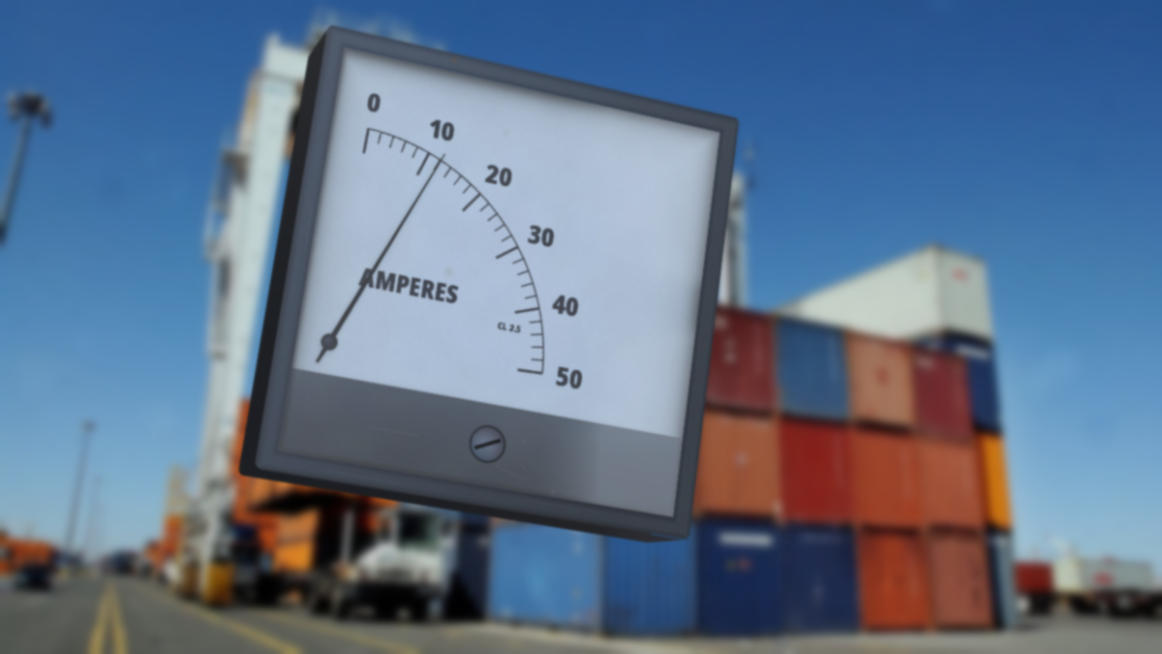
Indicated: 12A
